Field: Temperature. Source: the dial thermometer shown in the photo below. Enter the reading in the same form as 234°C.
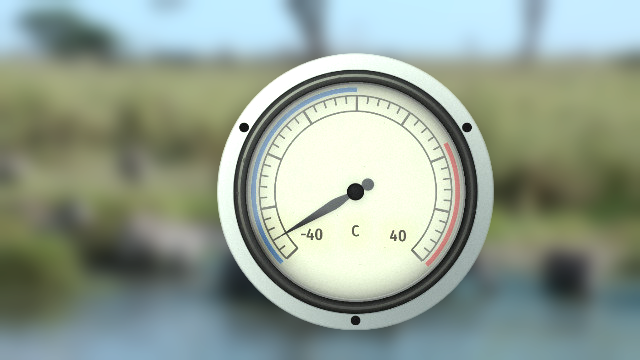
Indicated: -36°C
